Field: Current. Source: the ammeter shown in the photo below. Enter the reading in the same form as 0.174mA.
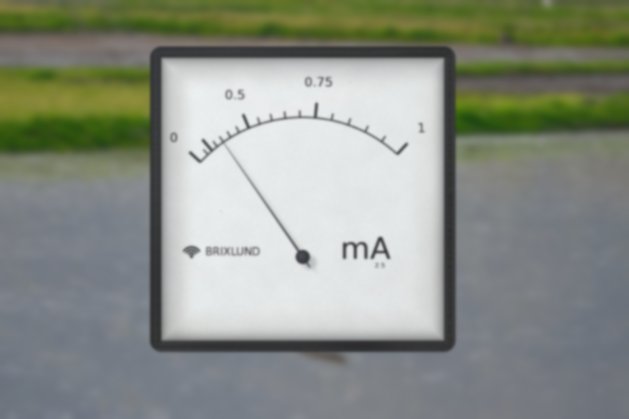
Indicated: 0.35mA
